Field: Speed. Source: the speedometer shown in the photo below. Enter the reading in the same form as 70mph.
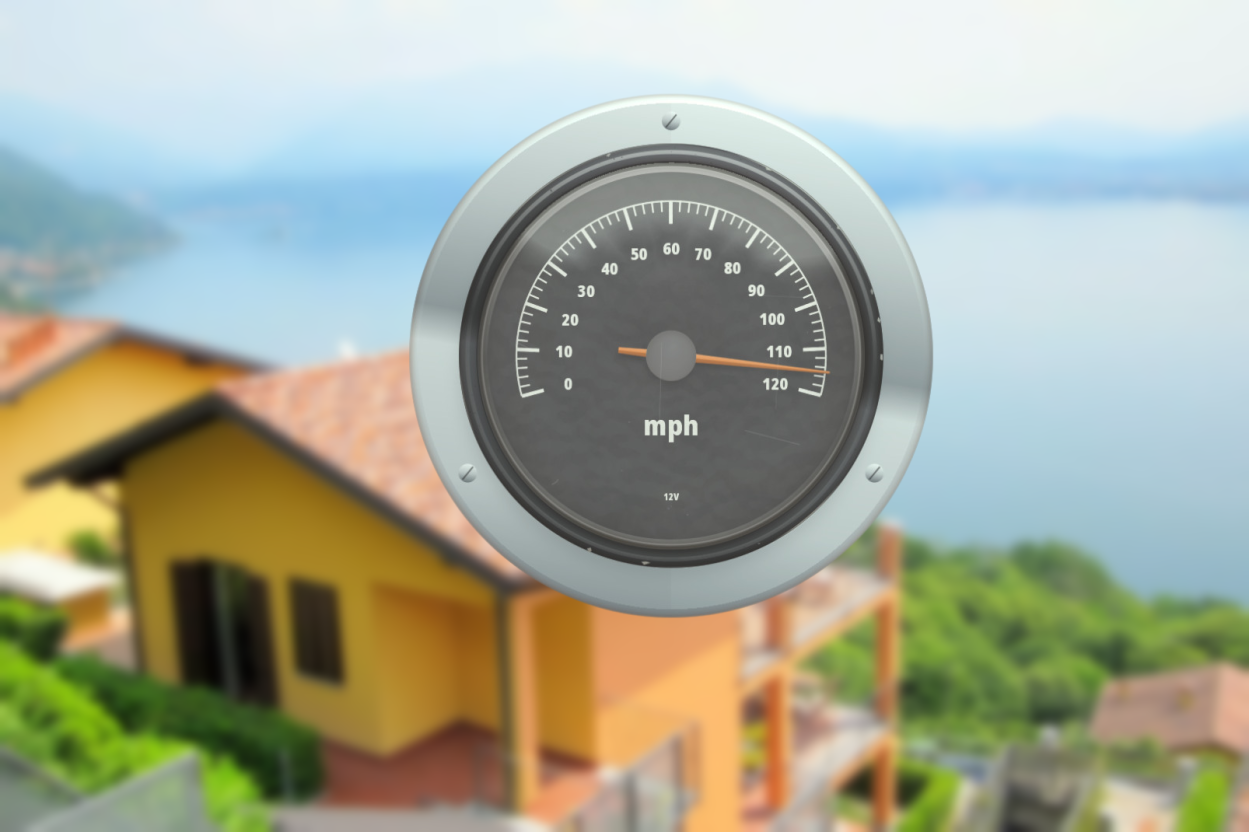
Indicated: 115mph
